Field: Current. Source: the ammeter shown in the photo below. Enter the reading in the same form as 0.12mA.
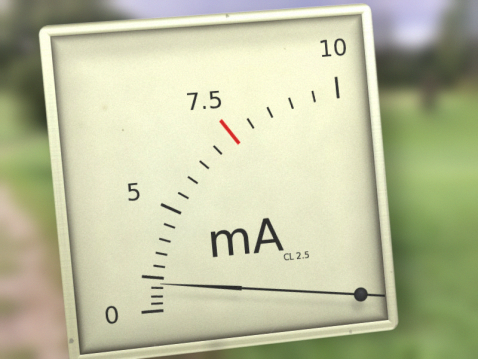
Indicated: 2.25mA
